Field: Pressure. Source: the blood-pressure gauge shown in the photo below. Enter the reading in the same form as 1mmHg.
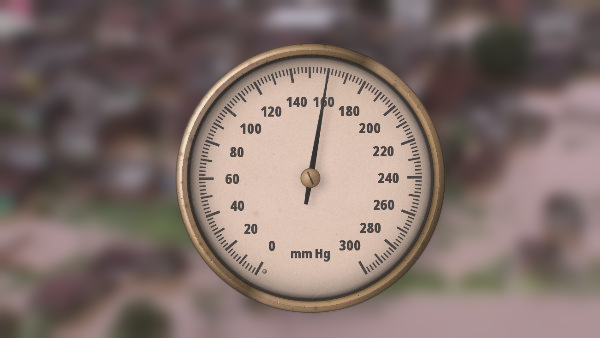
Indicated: 160mmHg
